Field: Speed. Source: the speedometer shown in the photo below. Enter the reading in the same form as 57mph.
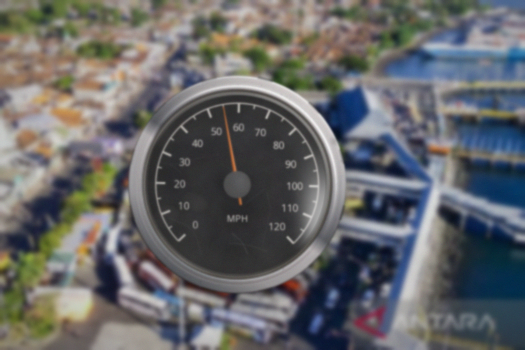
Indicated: 55mph
